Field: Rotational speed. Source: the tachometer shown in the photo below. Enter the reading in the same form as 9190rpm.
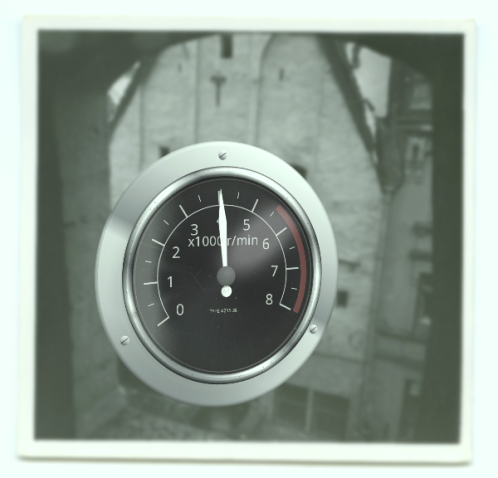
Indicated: 4000rpm
